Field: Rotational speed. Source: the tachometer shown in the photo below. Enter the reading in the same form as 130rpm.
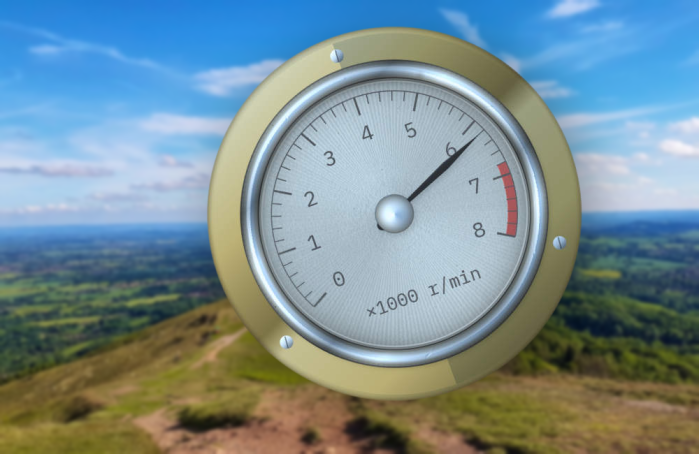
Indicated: 6200rpm
